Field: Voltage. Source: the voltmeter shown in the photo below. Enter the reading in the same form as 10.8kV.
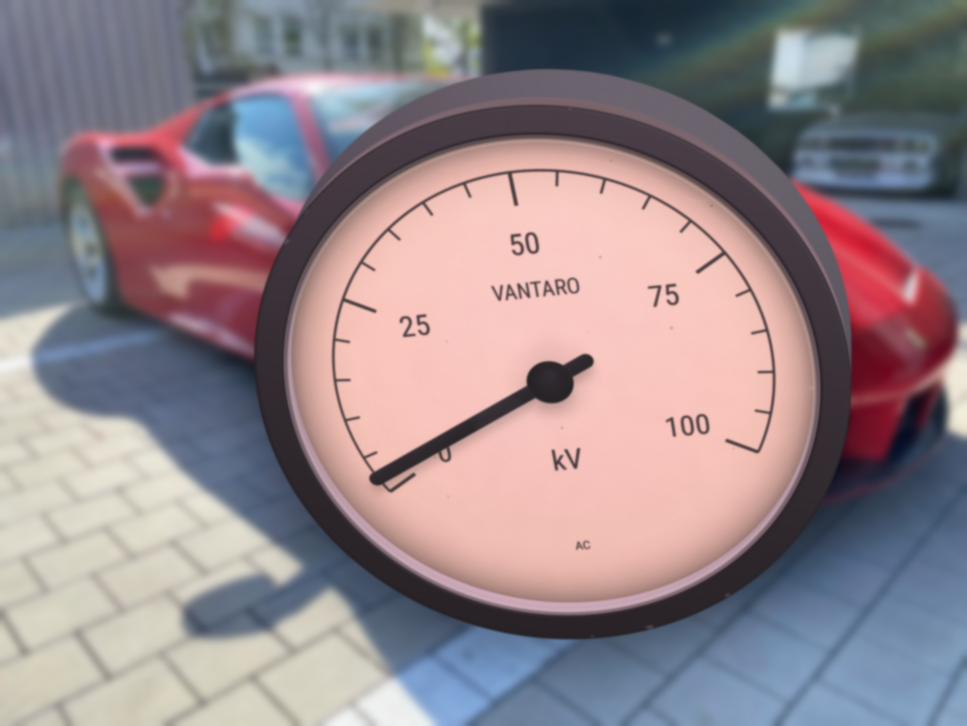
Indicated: 2.5kV
